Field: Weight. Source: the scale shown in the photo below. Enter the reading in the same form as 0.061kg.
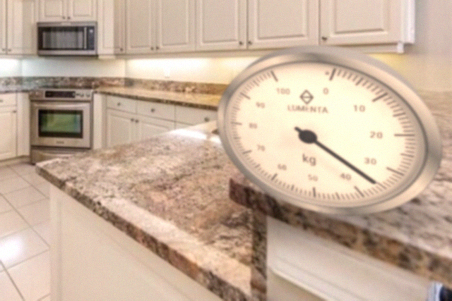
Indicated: 35kg
